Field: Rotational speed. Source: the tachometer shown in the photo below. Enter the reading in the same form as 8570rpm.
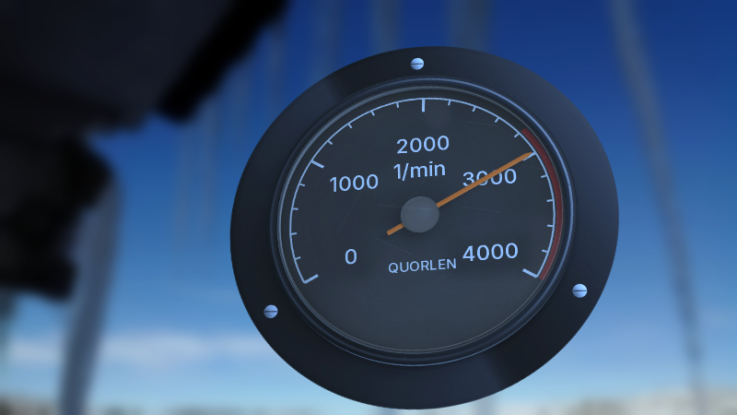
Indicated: 3000rpm
